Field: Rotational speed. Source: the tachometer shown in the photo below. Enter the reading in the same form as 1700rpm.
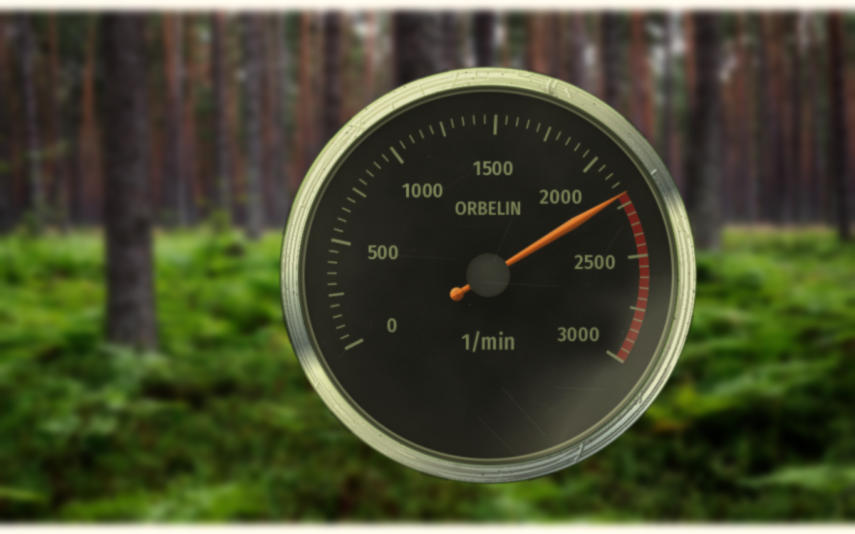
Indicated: 2200rpm
